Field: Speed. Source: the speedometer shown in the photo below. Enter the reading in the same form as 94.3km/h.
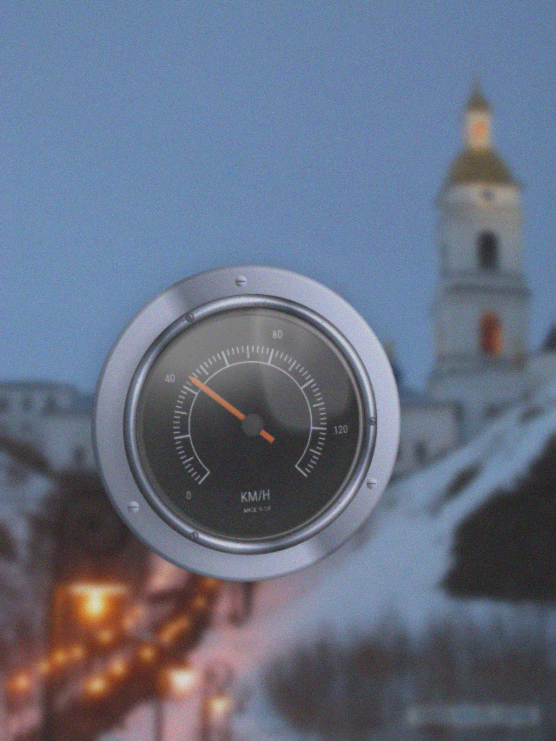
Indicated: 44km/h
